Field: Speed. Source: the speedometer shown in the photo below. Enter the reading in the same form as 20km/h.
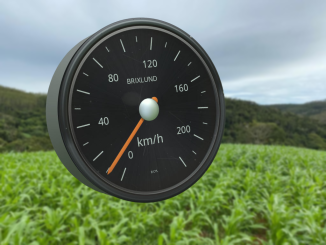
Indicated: 10km/h
